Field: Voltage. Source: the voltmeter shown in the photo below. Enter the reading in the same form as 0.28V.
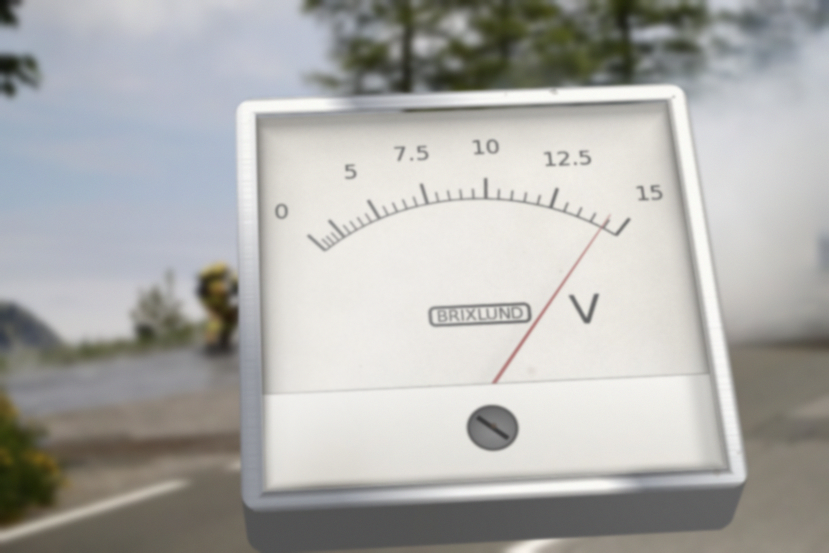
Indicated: 14.5V
